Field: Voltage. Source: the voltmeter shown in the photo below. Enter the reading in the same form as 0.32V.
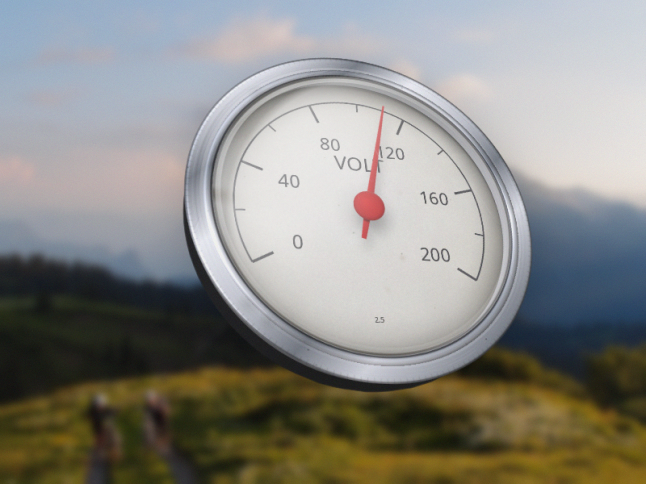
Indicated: 110V
